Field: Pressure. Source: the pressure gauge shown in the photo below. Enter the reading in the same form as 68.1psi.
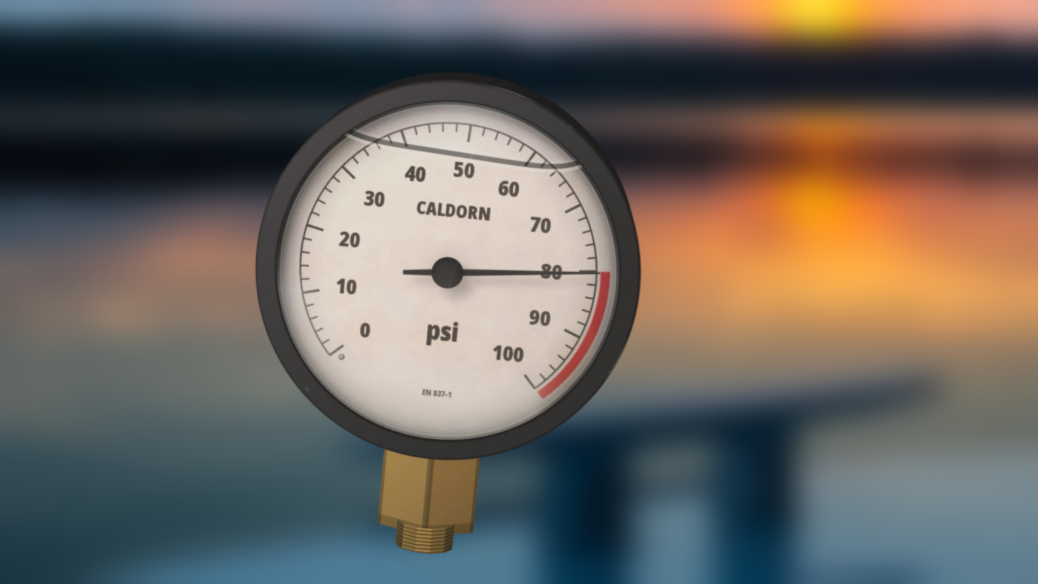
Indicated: 80psi
